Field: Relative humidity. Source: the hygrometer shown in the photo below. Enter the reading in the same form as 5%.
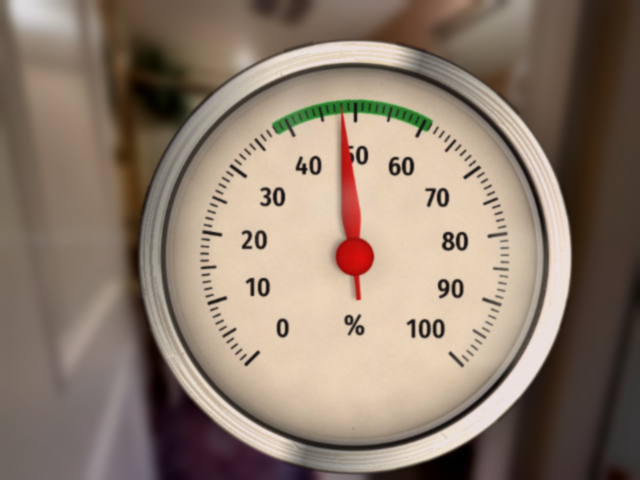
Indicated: 48%
